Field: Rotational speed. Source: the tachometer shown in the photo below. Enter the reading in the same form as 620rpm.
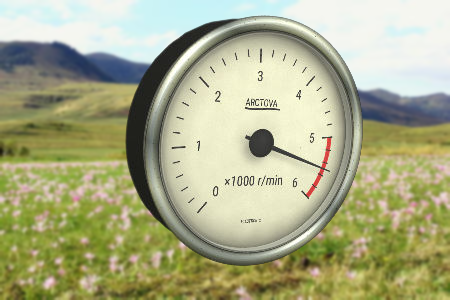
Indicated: 5500rpm
